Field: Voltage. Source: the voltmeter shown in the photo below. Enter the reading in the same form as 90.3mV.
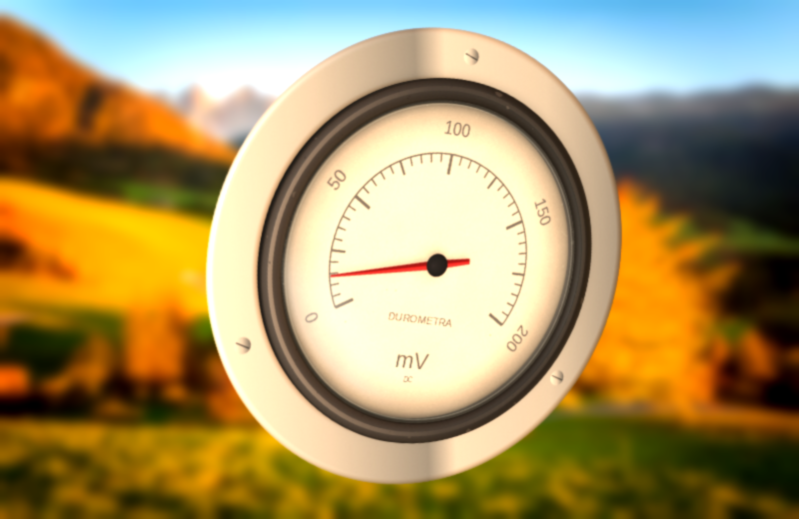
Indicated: 15mV
